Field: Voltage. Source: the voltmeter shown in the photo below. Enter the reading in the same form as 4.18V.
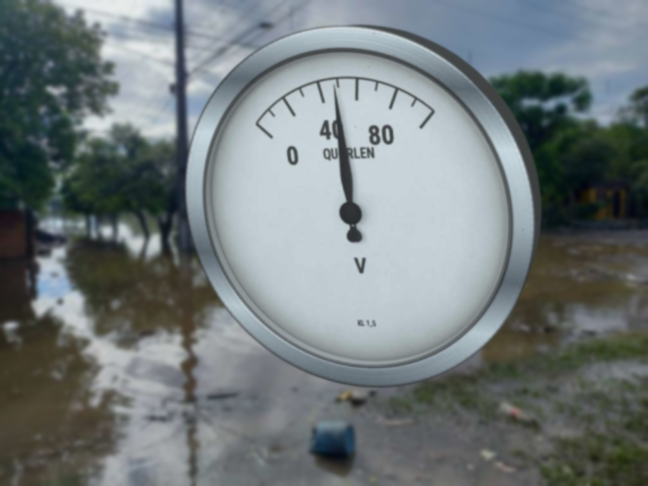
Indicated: 50V
